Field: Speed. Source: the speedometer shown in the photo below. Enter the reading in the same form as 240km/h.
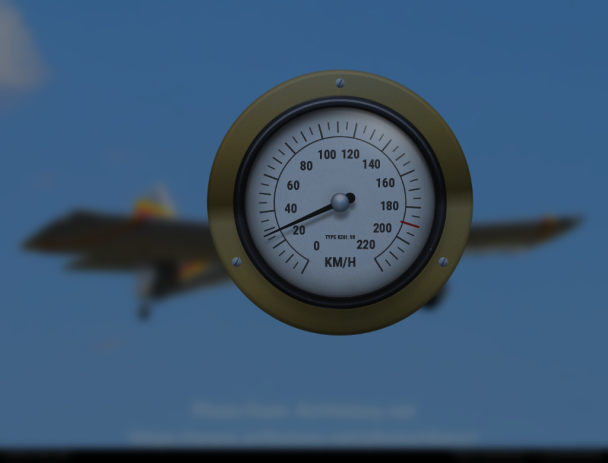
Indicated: 27.5km/h
